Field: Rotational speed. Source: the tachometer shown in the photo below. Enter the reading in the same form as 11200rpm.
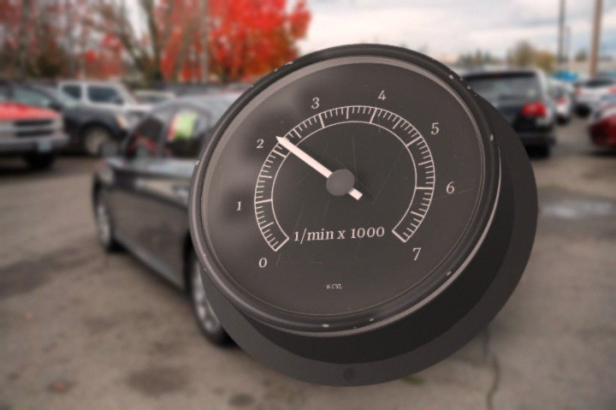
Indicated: 2200rpm
